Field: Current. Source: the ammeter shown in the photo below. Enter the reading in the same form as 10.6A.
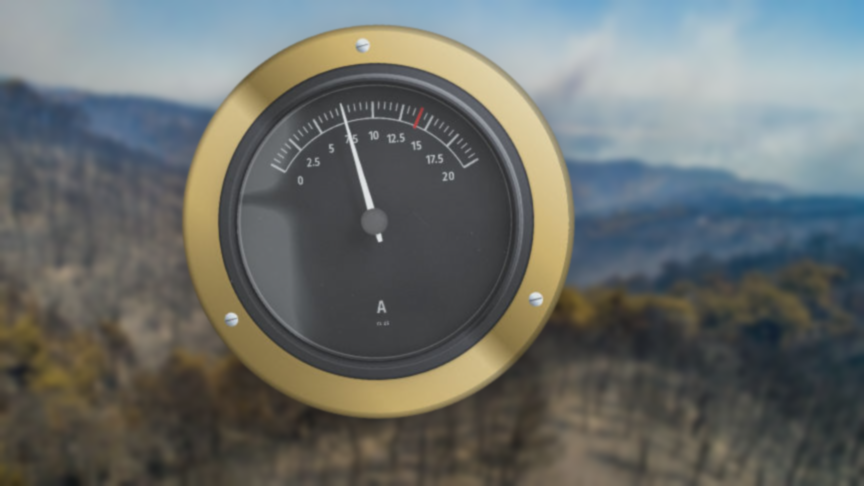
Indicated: 7.5A
